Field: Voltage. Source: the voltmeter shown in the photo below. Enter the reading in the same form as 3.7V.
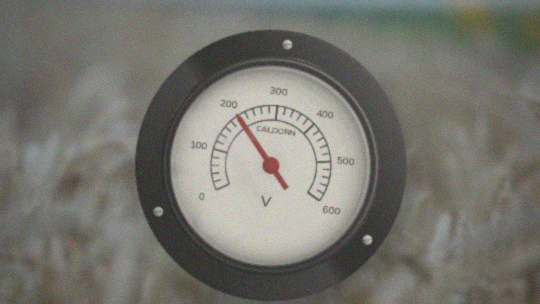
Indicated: 200V
